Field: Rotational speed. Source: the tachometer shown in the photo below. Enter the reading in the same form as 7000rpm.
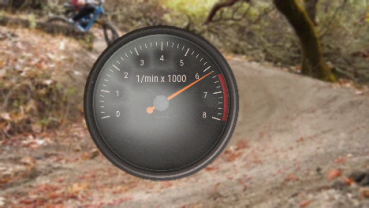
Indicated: 6200rpm
